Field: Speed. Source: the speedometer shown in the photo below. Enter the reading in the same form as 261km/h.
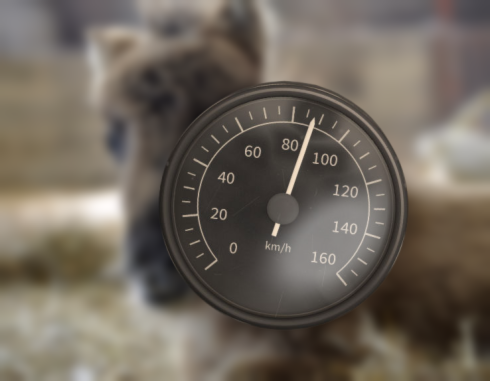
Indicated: 87.5km/h
